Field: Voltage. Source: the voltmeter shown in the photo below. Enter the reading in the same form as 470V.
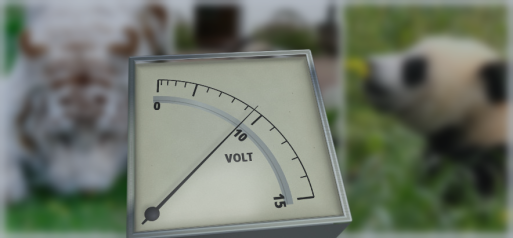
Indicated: 9.5V
